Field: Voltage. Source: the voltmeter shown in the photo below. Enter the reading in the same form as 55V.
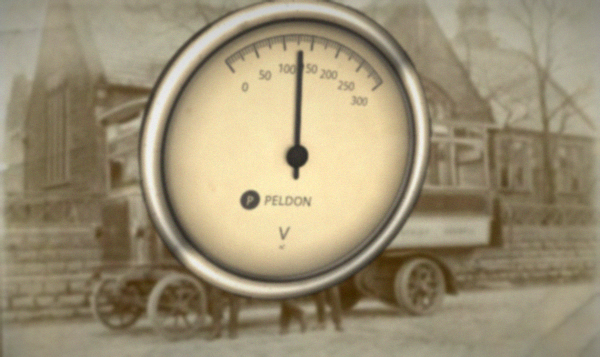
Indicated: 125V
